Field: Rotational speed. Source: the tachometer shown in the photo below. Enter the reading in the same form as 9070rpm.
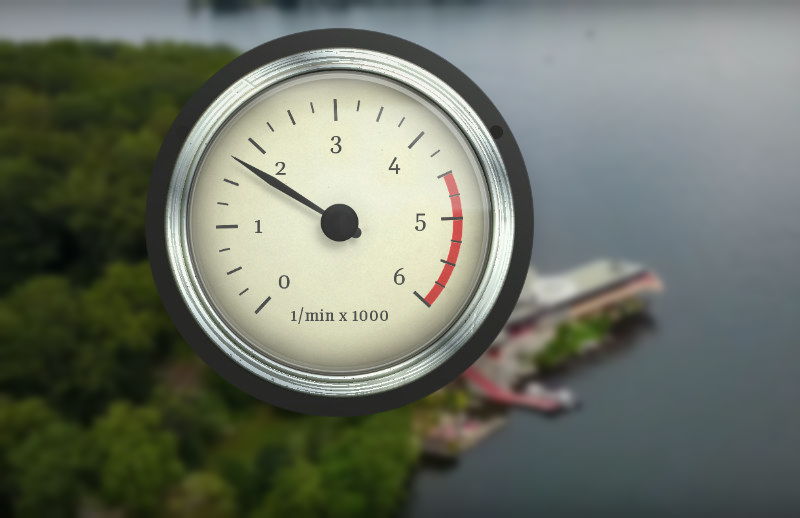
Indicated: 1750rpm
